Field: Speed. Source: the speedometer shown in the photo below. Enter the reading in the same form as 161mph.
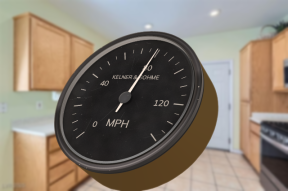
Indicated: 80mph
